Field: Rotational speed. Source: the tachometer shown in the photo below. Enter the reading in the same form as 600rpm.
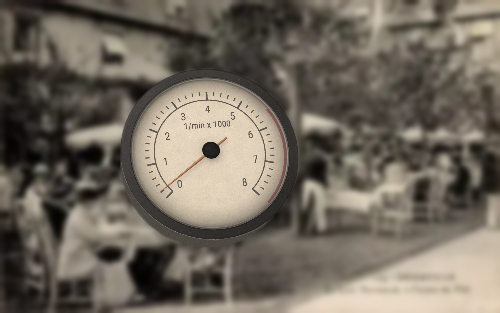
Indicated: 200rpm
